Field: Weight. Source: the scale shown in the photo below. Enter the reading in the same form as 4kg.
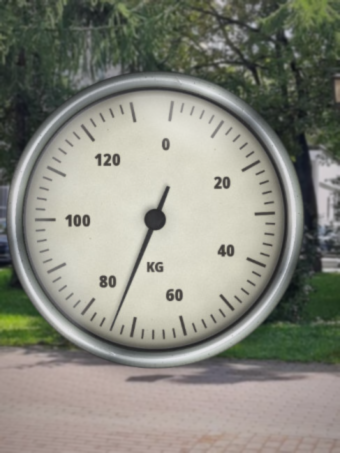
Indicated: 74kg
